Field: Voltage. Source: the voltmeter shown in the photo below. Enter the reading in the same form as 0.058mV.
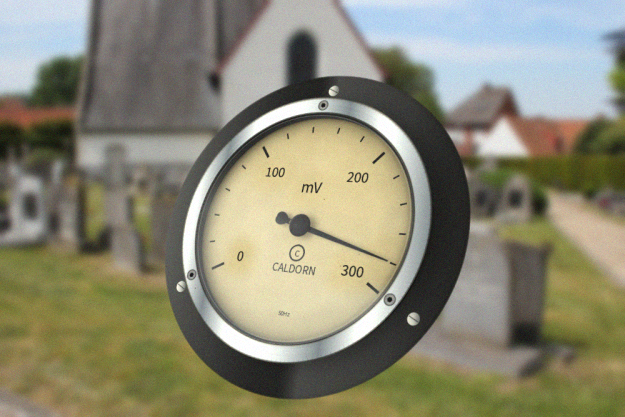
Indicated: 280mV
